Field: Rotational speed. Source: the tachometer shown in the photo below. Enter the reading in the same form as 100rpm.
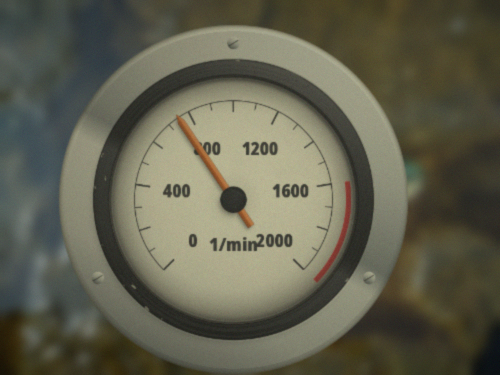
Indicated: 750rpm
